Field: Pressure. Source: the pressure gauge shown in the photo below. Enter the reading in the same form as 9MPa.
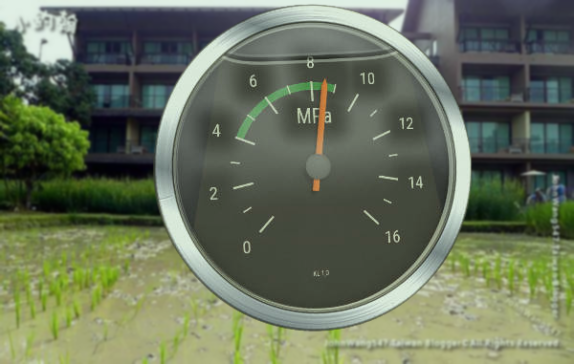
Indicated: 8.5MPa
